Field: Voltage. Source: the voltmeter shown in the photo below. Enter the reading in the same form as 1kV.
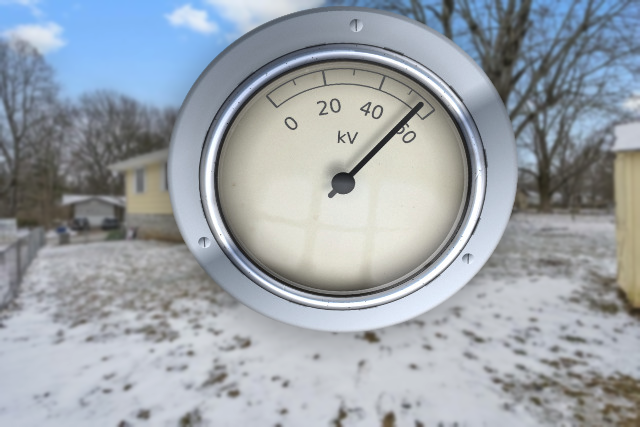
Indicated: 55kV
